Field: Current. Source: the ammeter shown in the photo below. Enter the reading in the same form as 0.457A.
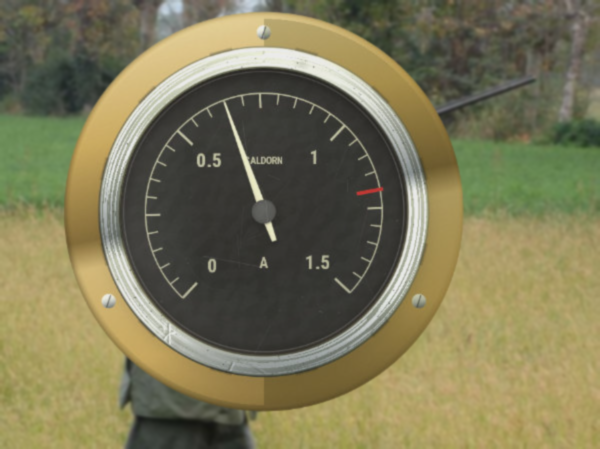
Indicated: 0.65A
